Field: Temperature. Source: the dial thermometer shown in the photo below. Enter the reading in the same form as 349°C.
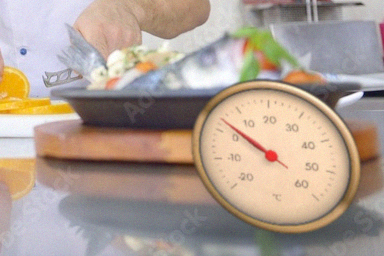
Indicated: 4°C
